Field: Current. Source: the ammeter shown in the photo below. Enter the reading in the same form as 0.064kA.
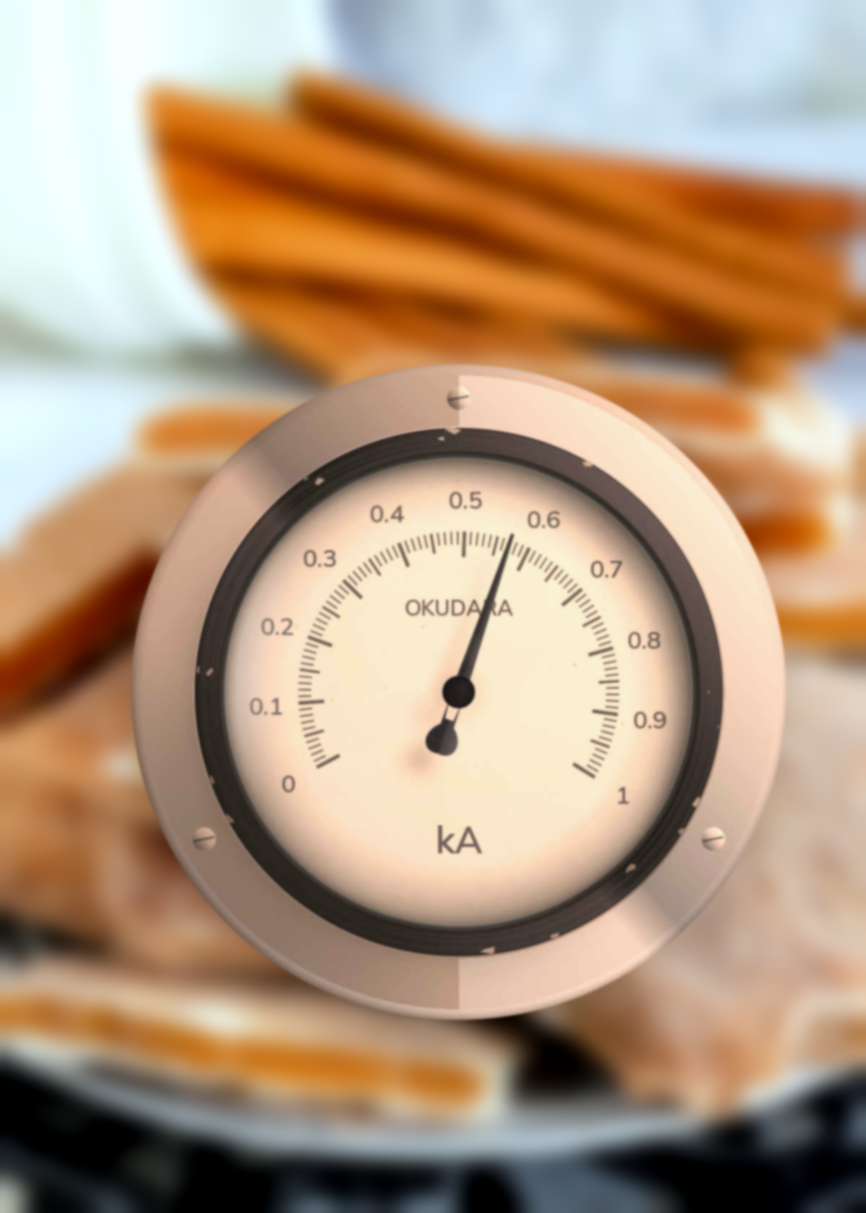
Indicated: 0.57kA
